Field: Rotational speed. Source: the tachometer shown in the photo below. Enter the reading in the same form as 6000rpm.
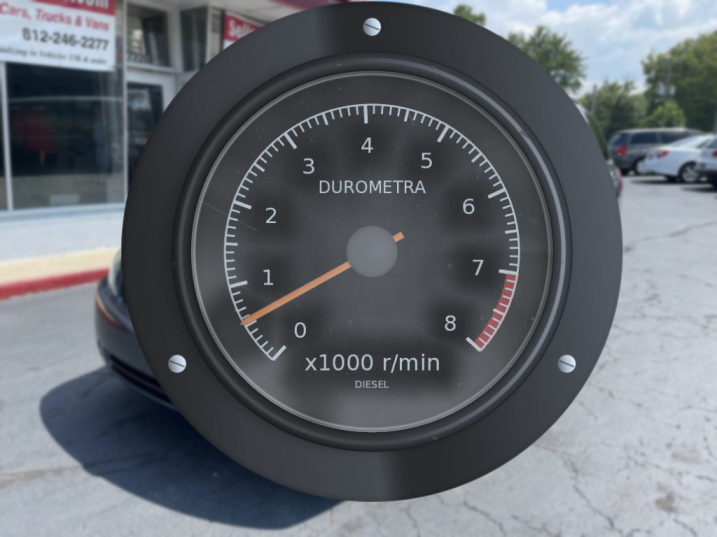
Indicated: 550rpm
